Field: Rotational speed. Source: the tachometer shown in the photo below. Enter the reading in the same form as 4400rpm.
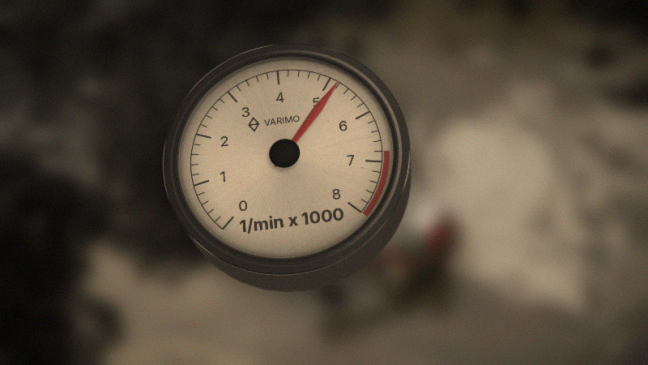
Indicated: 5200rpm
